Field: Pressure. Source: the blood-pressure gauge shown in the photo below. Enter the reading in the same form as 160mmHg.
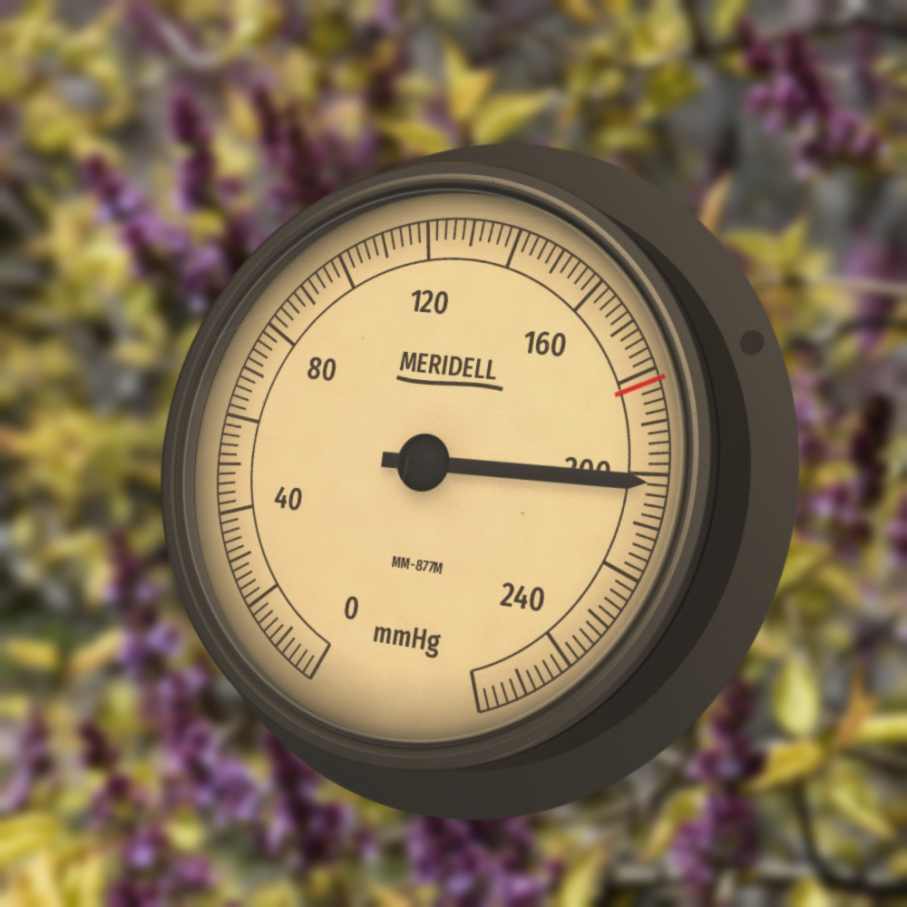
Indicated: 202mmHg
